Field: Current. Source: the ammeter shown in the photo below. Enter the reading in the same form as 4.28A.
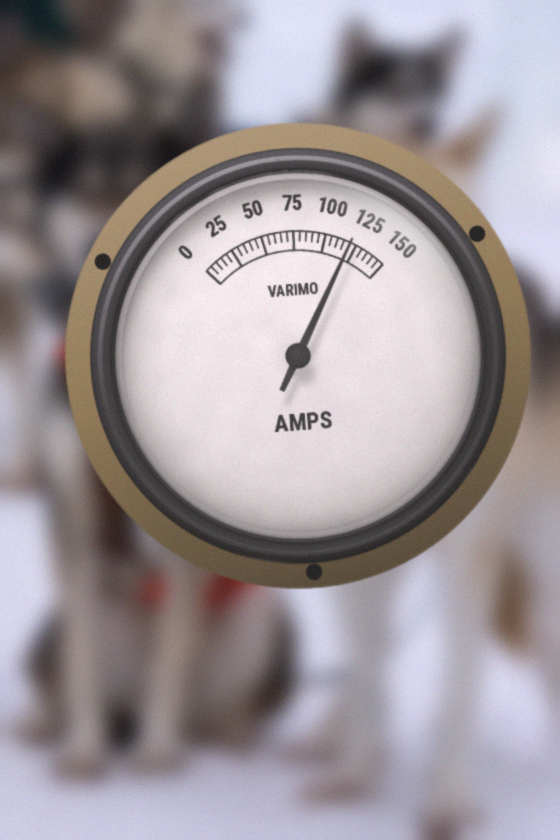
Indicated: 120A
